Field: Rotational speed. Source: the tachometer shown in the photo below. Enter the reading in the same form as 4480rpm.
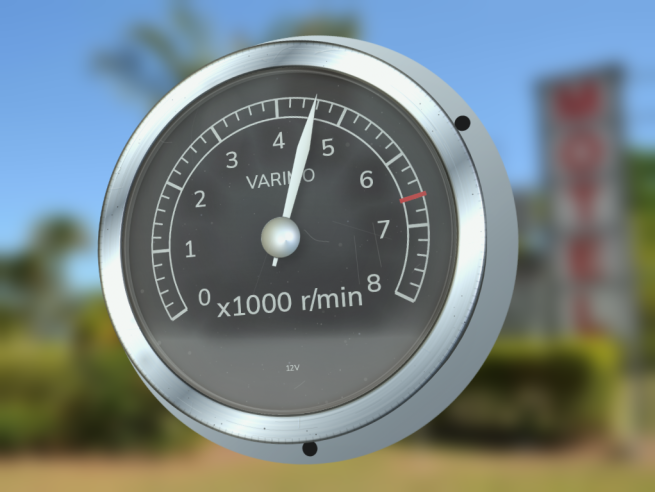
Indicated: 4600rpm
